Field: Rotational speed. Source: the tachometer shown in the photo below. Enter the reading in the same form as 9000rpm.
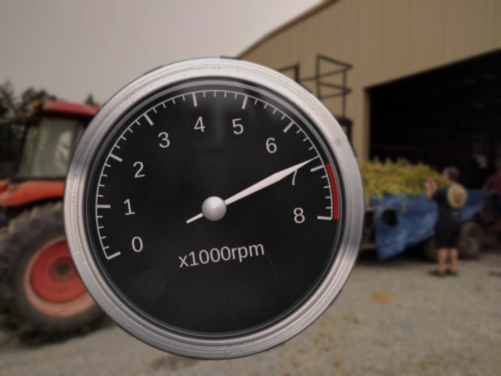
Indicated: 6800rpm
